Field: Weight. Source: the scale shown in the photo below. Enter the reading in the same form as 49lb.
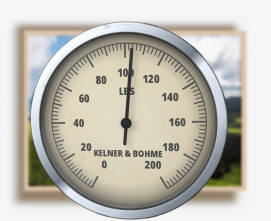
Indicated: 104lb
